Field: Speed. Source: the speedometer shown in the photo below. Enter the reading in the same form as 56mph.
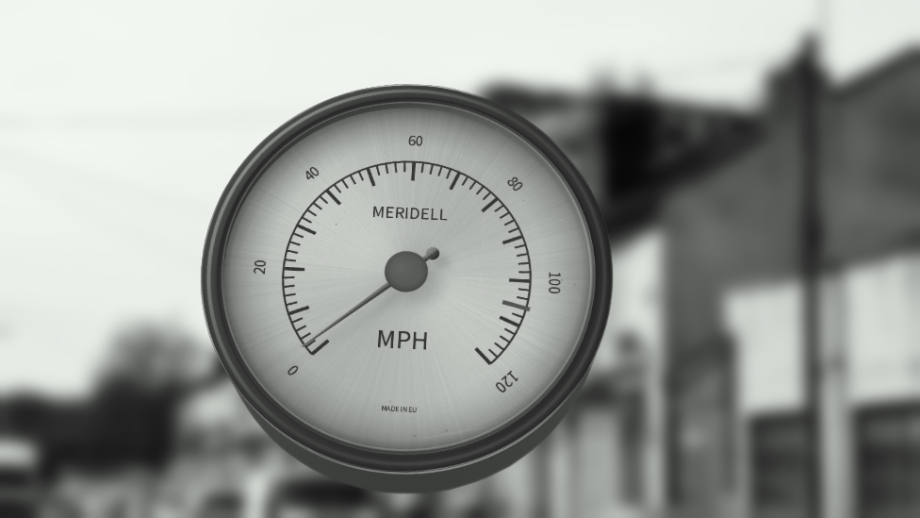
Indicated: 2mph
